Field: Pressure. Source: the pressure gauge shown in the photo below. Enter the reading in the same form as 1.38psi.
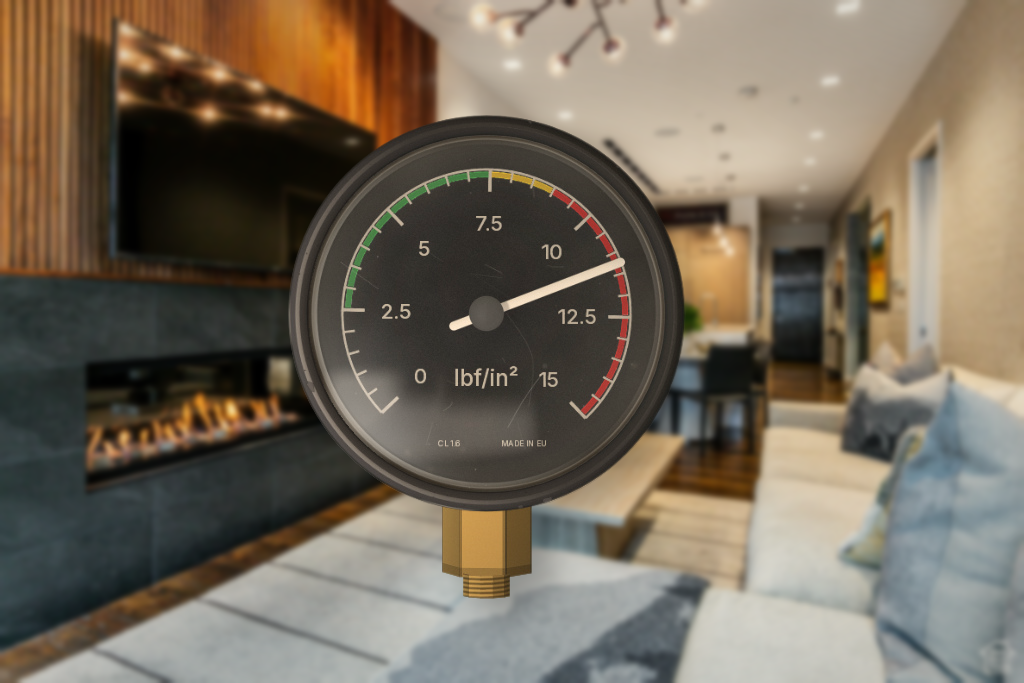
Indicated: 11.25psi
